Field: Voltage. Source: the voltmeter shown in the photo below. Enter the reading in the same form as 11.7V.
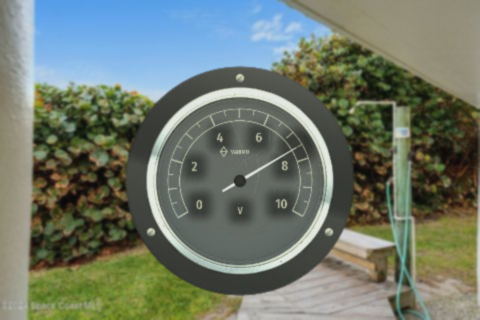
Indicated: 7.5V
